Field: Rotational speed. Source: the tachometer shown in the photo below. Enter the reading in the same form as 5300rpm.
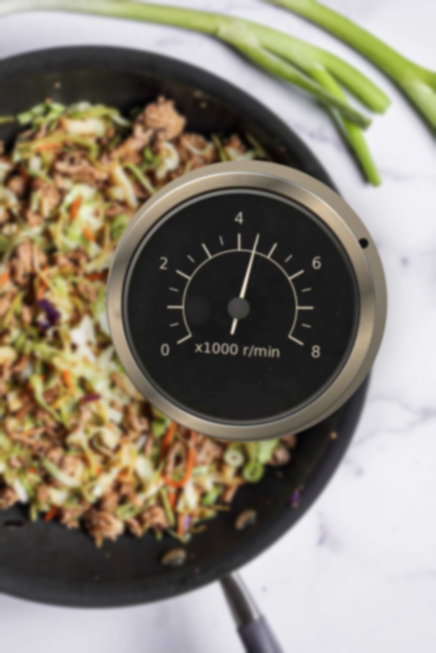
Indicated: 4500rpm
